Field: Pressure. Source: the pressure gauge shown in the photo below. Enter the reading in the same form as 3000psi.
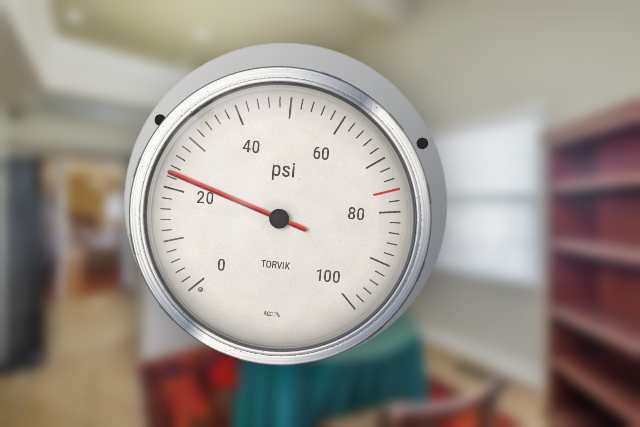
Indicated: 23psi
